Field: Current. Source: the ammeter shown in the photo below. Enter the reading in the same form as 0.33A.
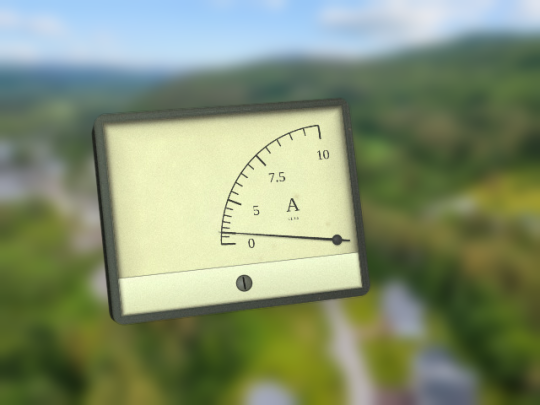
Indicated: 2.5A
